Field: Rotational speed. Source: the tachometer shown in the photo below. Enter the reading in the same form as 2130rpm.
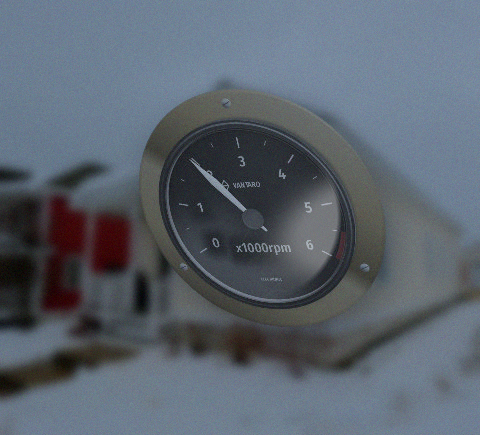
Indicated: 2000rpm
